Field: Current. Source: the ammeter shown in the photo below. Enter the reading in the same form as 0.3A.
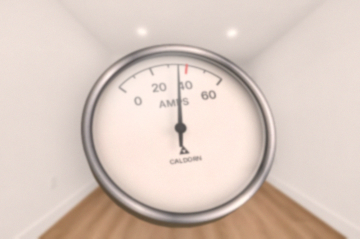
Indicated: 35A
